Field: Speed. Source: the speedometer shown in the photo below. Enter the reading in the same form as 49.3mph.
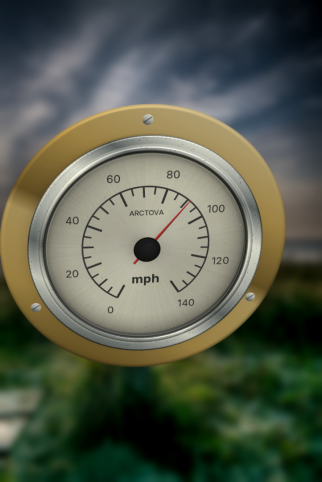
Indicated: 90mph
